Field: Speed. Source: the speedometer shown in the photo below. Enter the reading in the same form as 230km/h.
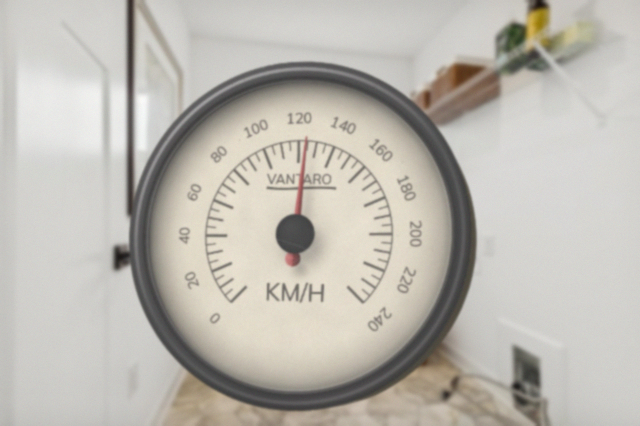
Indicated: 125km/h
